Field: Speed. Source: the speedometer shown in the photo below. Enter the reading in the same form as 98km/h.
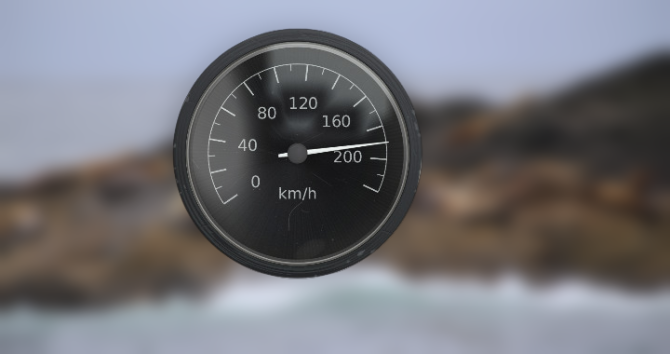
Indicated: 190km/h
